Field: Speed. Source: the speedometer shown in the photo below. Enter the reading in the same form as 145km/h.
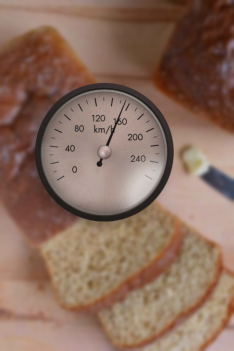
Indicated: 155km/h
